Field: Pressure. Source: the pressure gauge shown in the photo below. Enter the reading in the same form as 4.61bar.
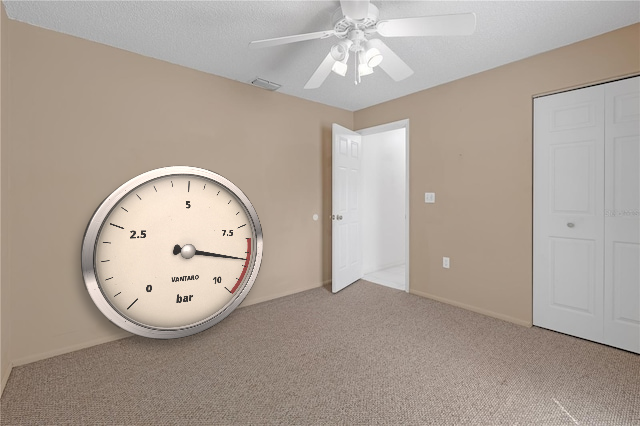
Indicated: 8.75bar
